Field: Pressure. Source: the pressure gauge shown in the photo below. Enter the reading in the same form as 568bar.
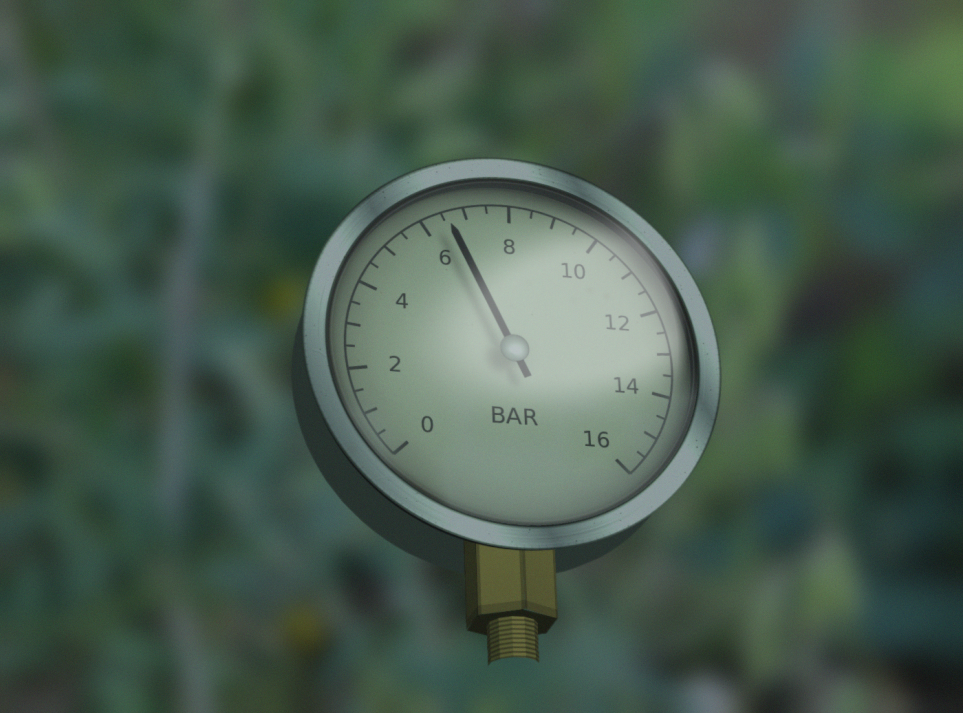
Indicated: 6.5bar
